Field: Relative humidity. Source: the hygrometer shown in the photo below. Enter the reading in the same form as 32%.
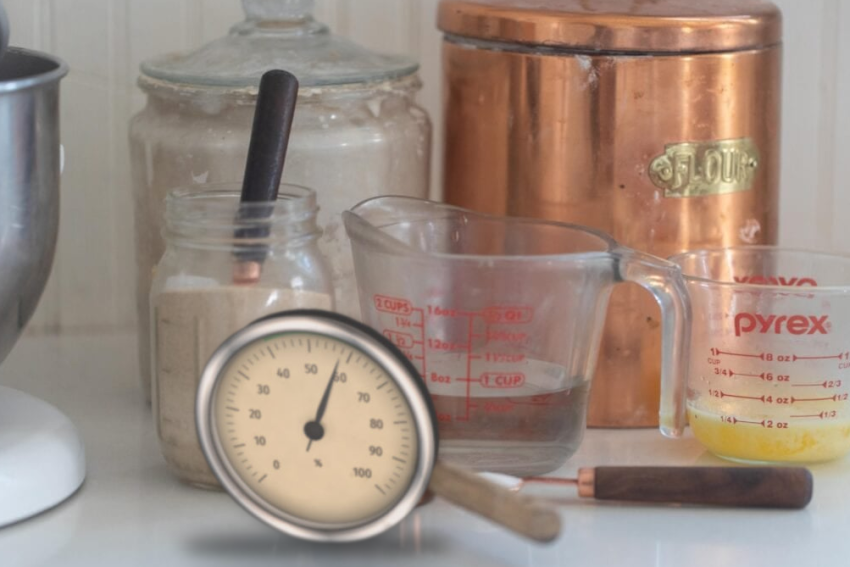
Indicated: 58%
